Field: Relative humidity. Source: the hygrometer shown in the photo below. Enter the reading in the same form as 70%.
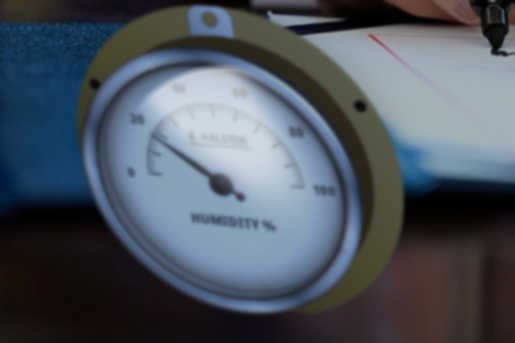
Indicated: 20%
